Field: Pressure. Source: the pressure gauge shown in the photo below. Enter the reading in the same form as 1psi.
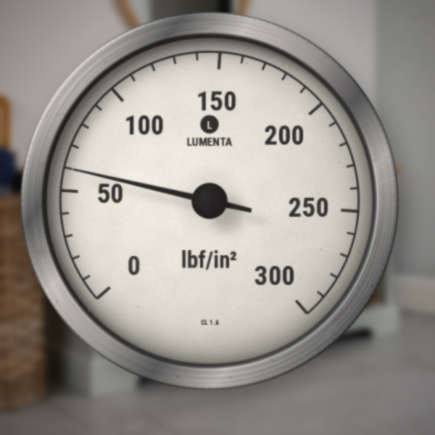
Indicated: 60psi
